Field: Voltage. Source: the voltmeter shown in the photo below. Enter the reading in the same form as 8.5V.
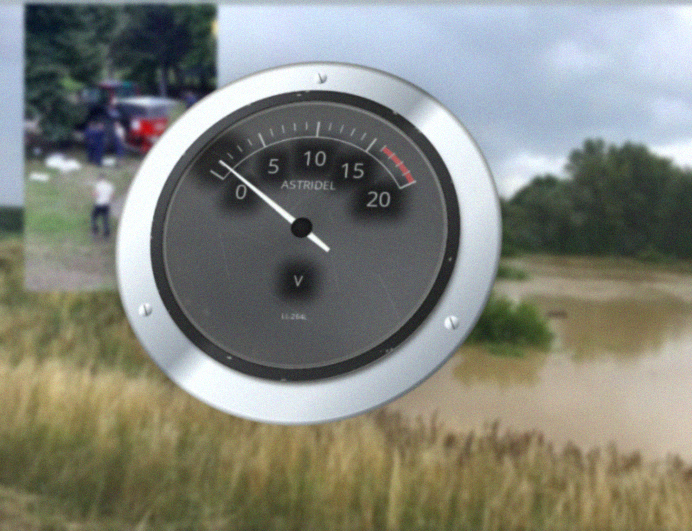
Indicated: 1V
